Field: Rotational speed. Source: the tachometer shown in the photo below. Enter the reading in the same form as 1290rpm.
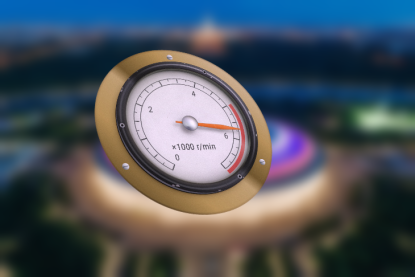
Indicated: 5750rpm
